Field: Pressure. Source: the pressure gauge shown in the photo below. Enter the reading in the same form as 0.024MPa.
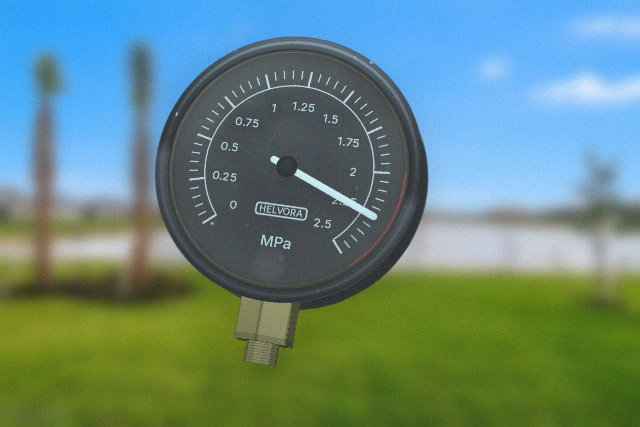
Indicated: 2.25MPa
